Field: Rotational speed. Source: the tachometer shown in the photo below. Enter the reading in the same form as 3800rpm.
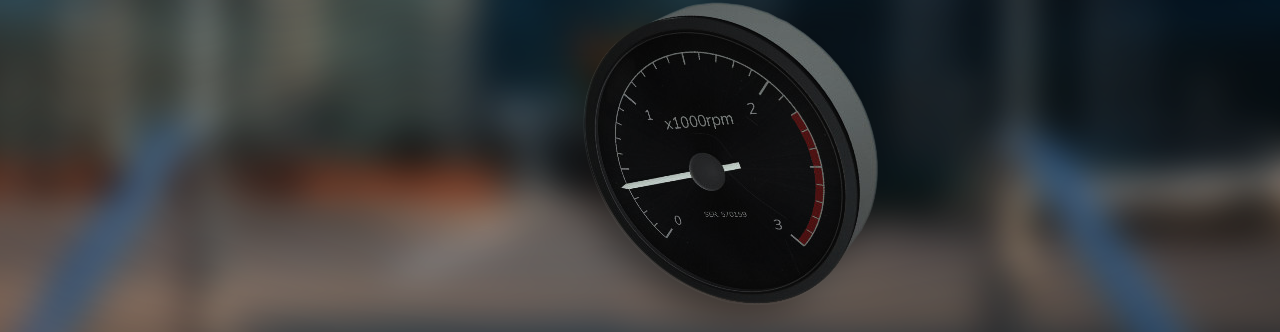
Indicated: 400rpm
